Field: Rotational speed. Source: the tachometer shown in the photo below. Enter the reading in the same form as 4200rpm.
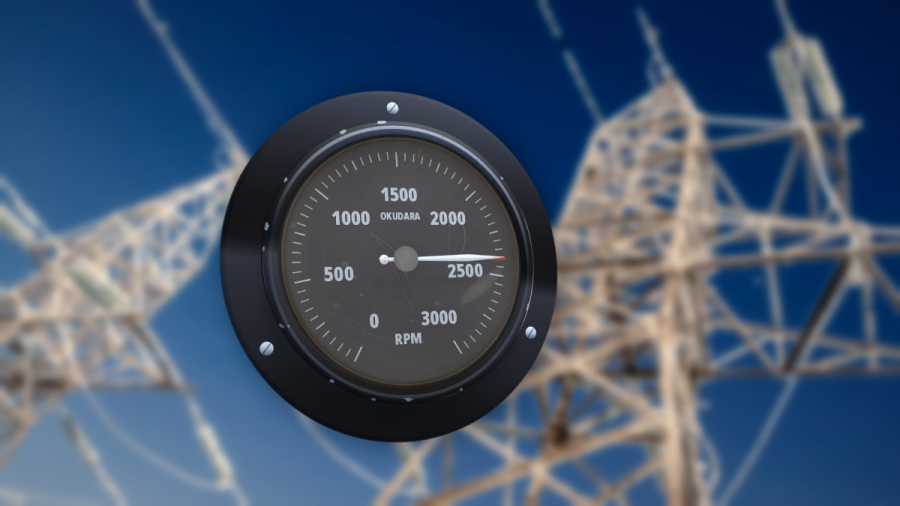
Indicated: 2400rpm
